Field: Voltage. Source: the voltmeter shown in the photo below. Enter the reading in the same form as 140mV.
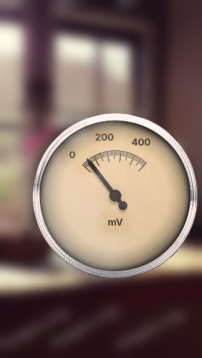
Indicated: 50mV
